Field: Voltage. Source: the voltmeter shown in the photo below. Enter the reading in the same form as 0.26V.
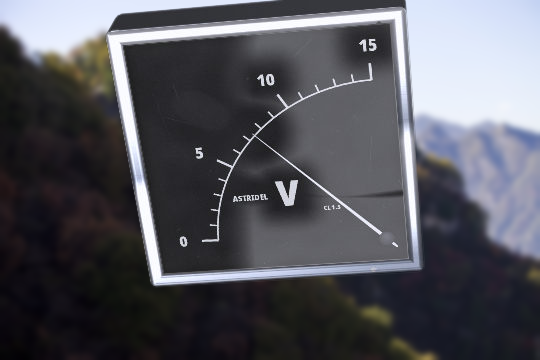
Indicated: 7.5V
